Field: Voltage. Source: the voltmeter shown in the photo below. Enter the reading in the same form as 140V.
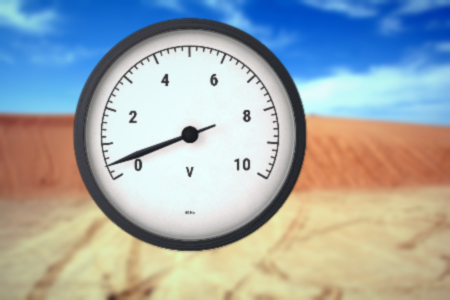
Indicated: 0.4V
